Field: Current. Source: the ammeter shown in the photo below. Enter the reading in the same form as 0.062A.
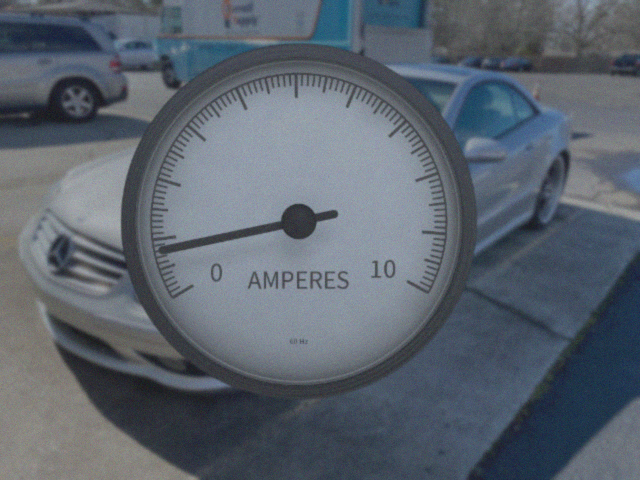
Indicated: 0.8A
